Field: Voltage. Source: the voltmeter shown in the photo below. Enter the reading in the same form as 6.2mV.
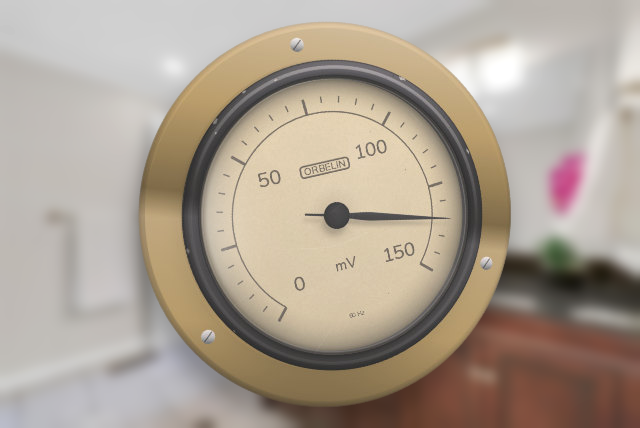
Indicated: 135mV
